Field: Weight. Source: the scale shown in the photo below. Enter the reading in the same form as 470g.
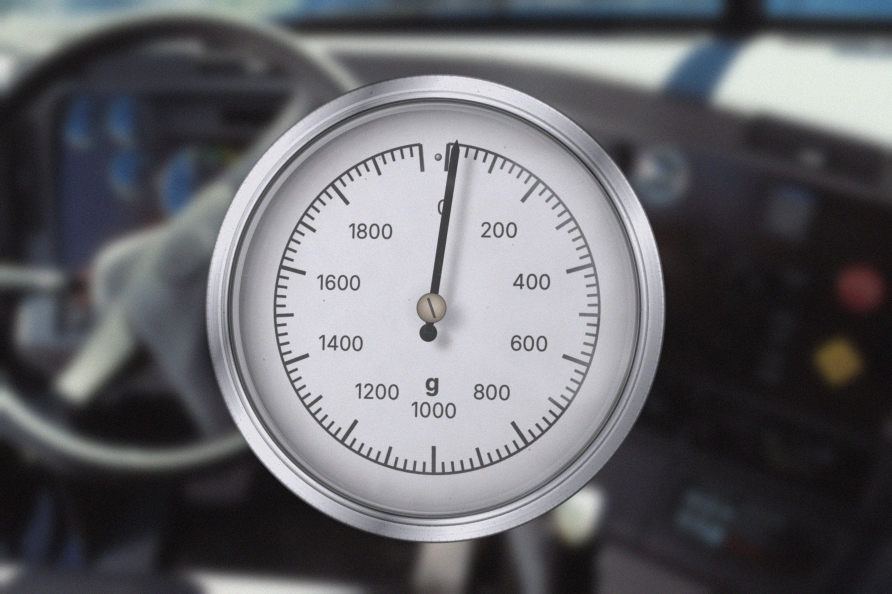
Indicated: 20g
